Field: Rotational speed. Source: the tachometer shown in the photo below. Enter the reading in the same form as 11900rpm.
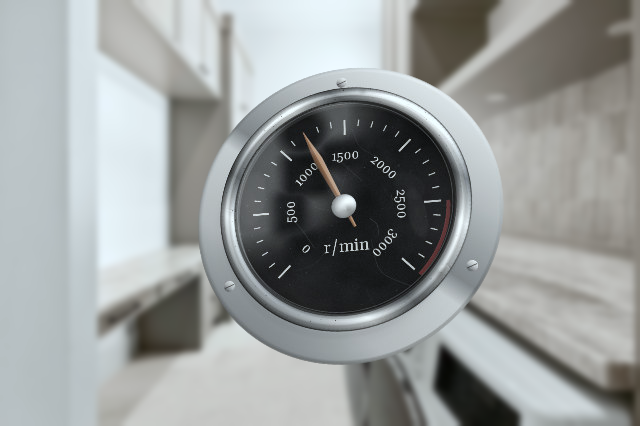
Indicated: 1200rpm
